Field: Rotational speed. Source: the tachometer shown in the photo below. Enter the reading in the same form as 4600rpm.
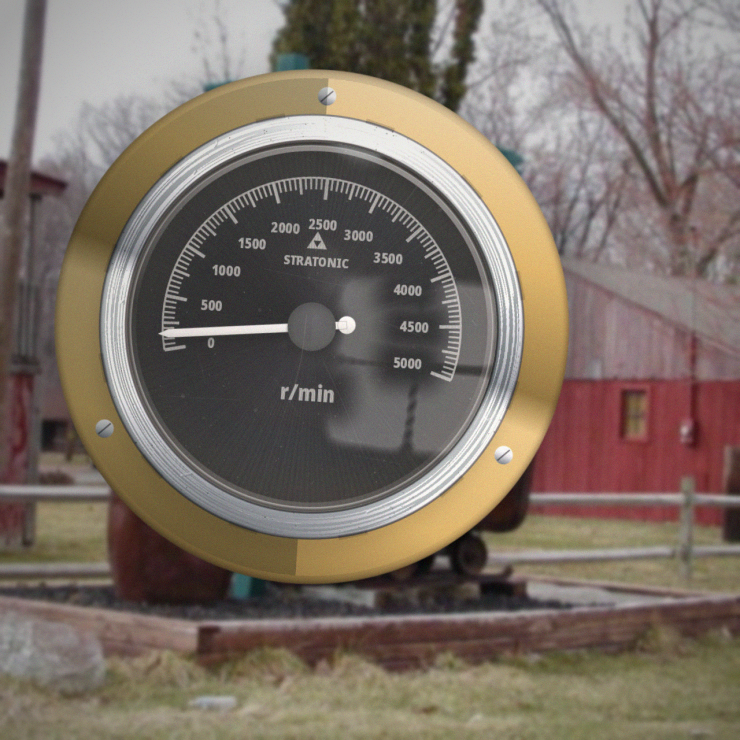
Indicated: 150rpm
